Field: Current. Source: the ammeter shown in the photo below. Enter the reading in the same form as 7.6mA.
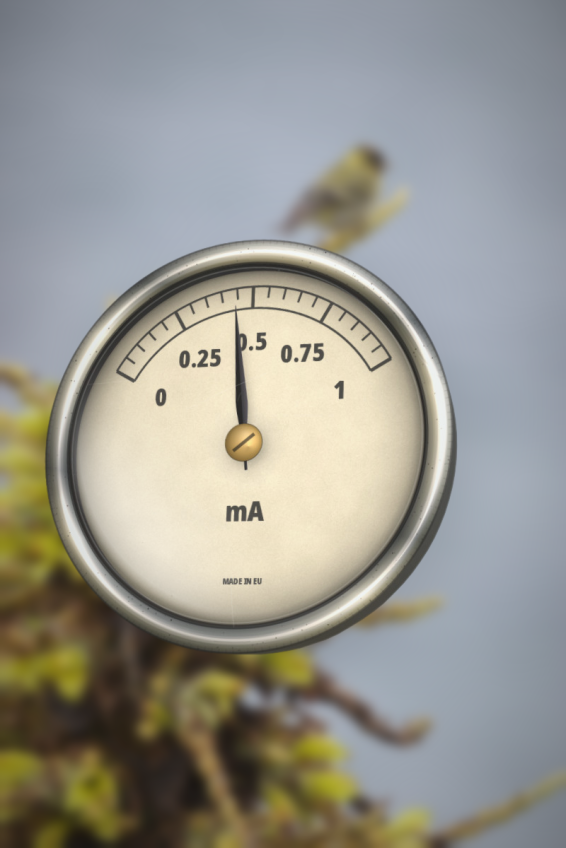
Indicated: 0.45mA
